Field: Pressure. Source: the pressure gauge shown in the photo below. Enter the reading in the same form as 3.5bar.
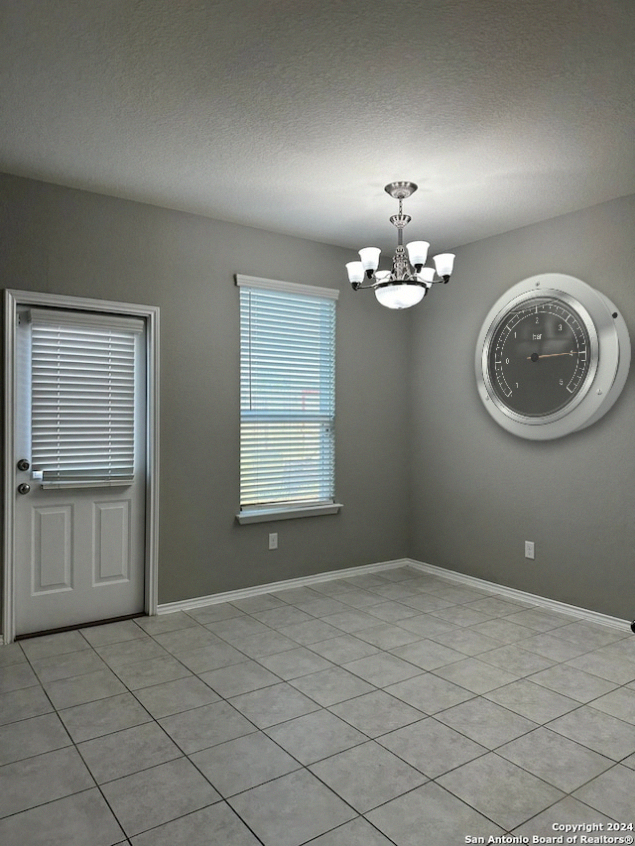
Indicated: 4bar
